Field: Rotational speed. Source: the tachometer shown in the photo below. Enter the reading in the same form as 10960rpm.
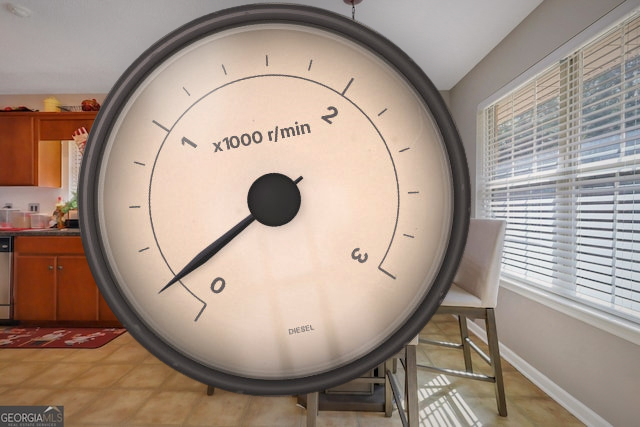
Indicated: 200rpm
